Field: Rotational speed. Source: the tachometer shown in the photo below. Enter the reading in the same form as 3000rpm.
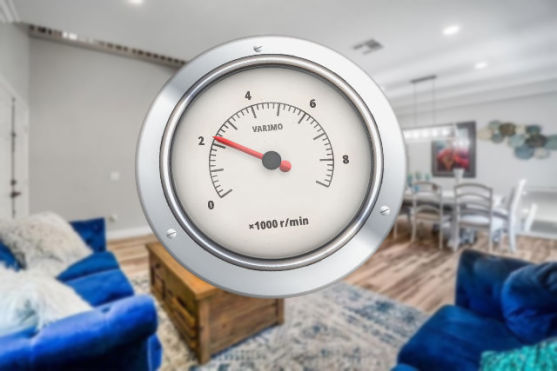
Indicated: 2200rpm
